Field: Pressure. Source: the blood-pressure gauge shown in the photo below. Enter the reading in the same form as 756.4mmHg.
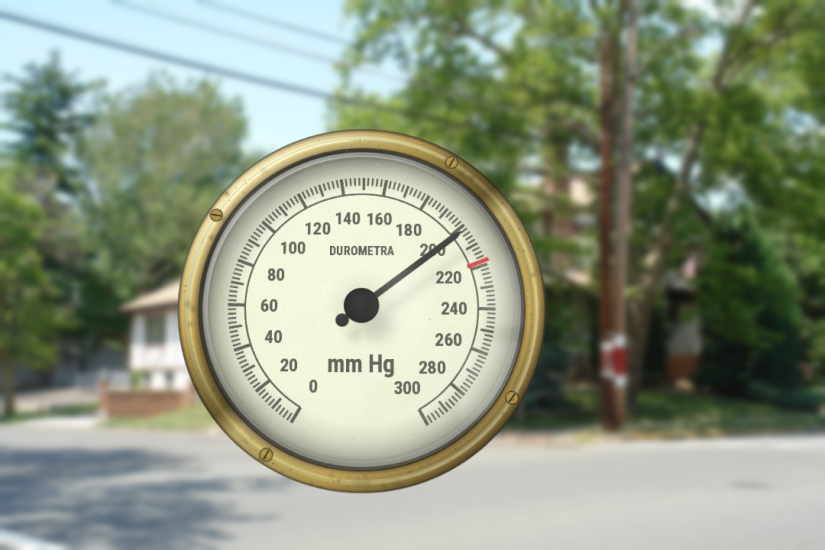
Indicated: 202mmHg
